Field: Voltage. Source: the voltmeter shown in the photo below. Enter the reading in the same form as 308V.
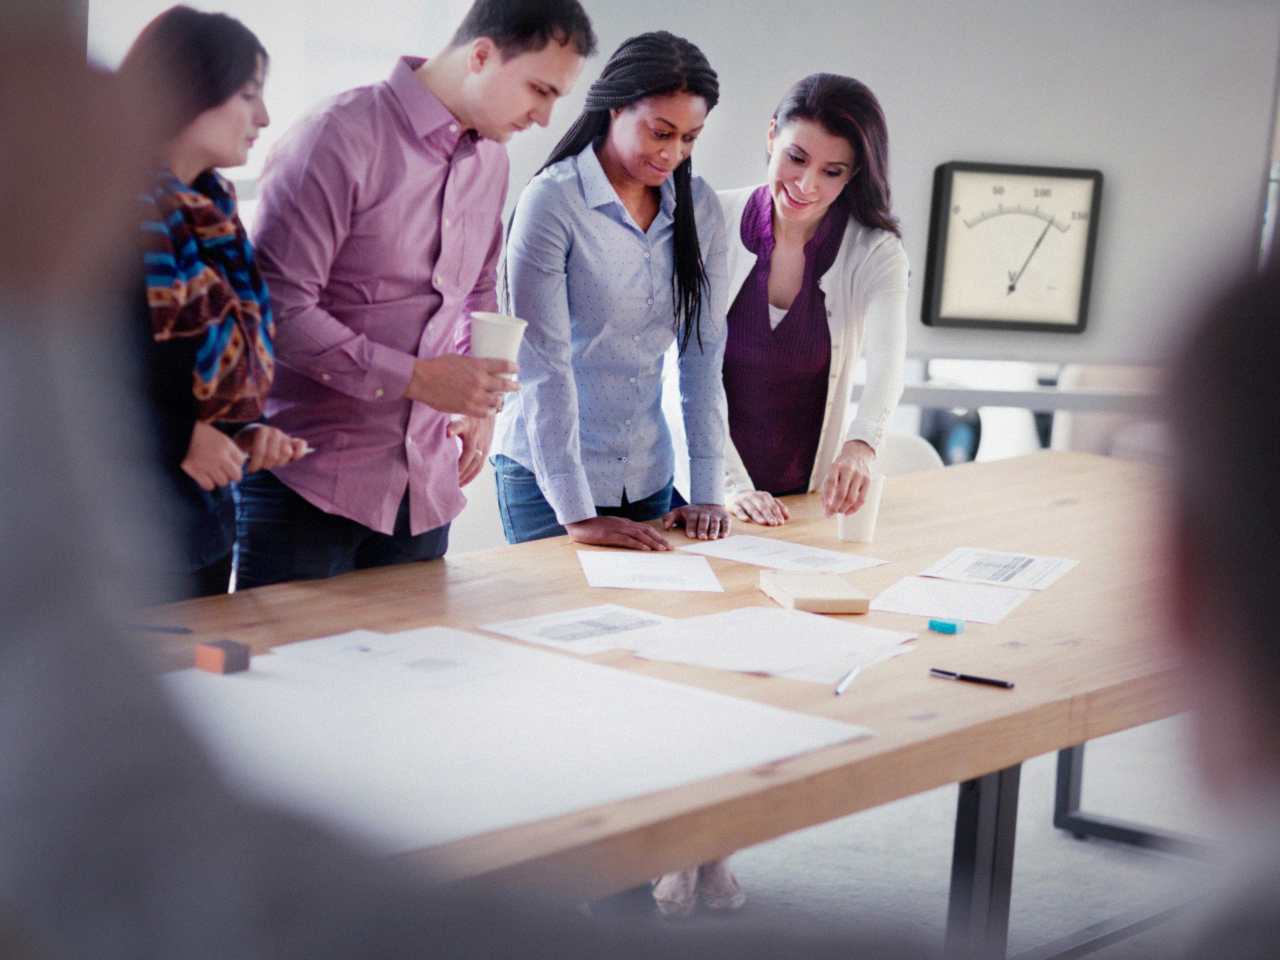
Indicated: 125V
